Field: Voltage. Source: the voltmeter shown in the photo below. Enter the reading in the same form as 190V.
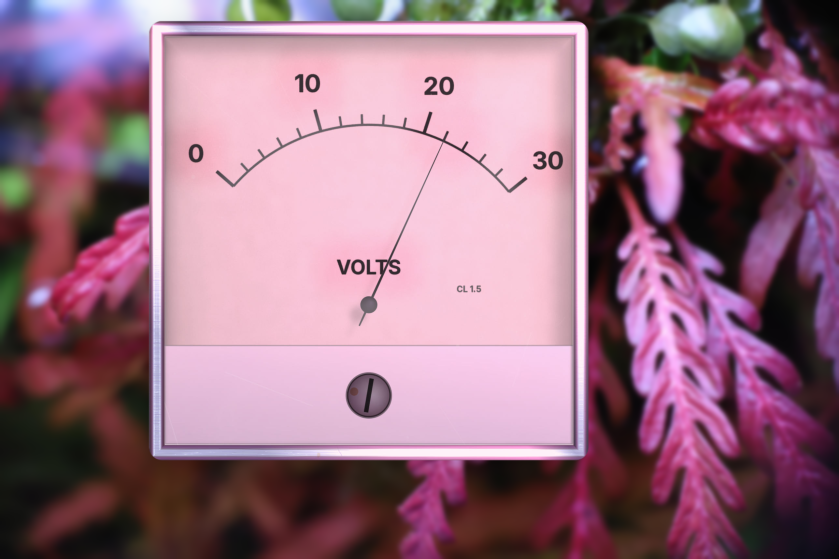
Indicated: 22V
